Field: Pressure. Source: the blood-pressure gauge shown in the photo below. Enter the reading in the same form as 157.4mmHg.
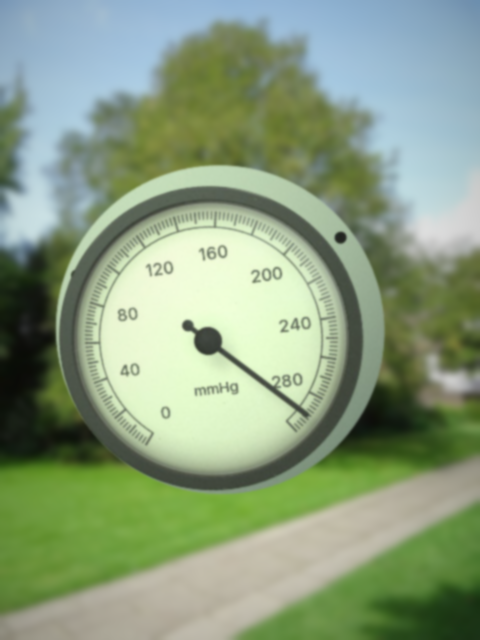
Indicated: 290mmHg
